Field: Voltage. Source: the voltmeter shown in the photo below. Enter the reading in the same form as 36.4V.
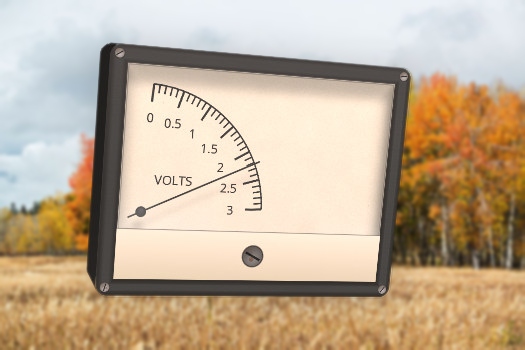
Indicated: 2.2V
